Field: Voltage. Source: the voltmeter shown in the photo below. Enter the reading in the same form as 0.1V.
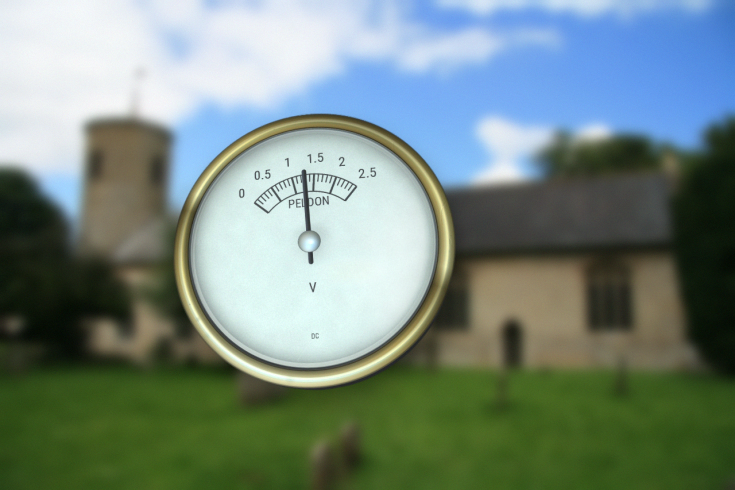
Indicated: 1.3V
